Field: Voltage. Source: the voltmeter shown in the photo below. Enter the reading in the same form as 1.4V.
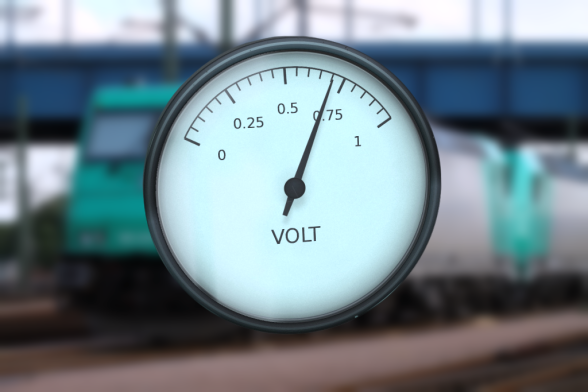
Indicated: 0.7V
